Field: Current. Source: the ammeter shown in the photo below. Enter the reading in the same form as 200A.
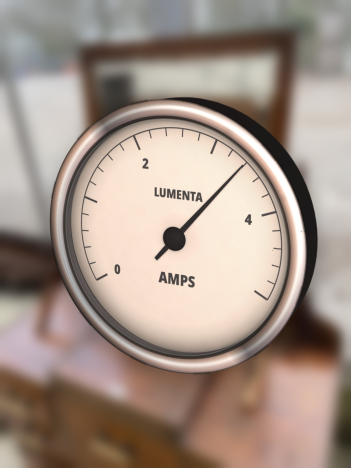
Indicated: 3.4A
